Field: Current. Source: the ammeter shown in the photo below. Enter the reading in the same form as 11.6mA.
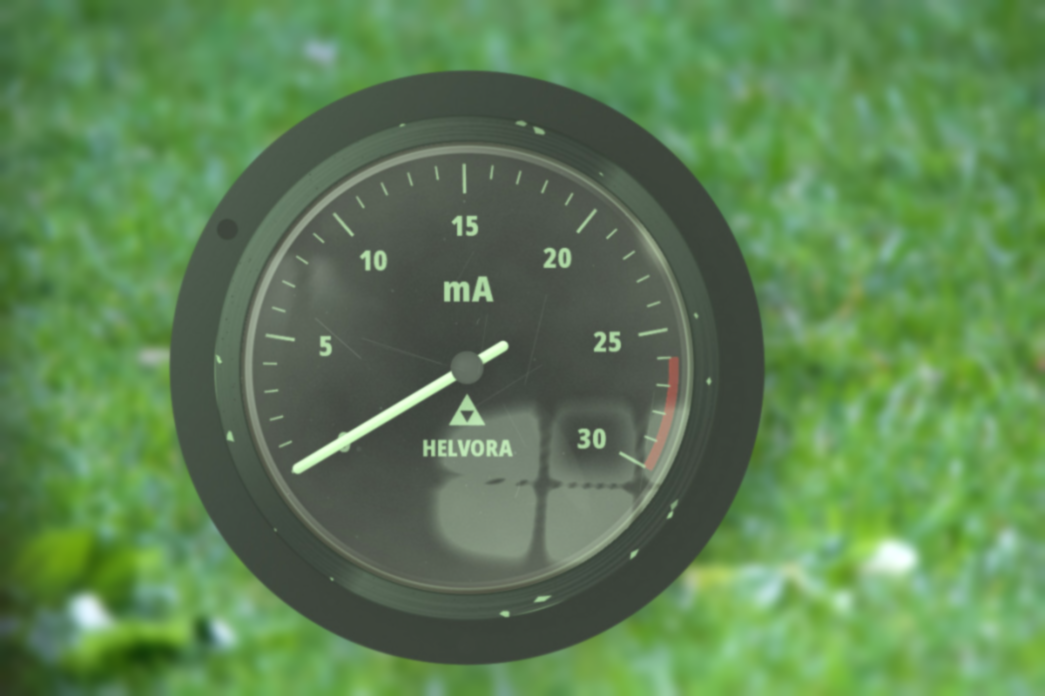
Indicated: 0mA
